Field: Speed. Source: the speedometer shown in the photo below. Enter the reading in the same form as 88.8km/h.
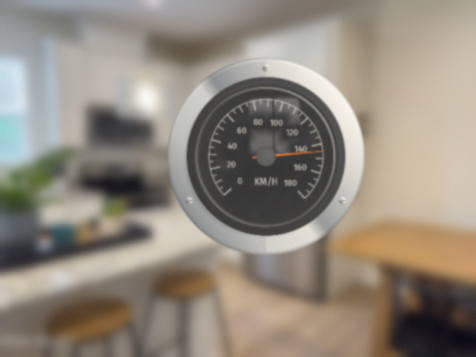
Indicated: 145km/h
